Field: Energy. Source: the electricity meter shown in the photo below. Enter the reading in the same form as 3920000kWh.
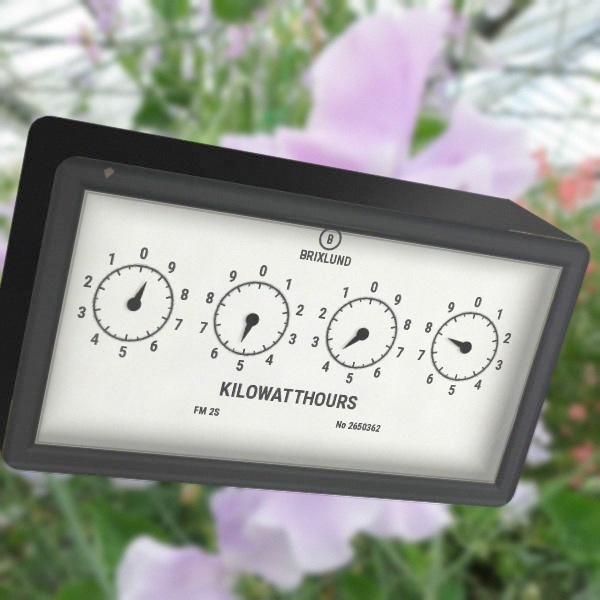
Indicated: 9538kWh
